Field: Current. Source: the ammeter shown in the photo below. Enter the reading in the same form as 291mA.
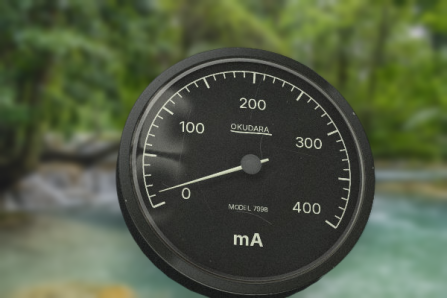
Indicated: 10mA
